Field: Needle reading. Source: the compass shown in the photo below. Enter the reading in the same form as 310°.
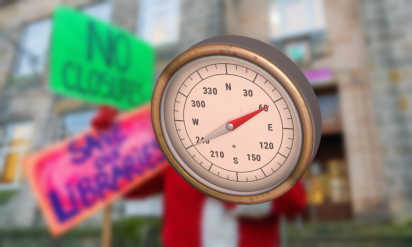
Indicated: 60°
